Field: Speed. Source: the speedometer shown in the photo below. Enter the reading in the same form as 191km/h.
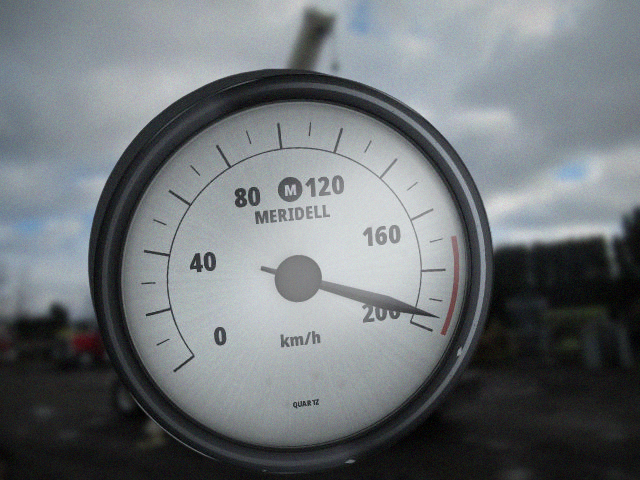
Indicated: 195km/h
